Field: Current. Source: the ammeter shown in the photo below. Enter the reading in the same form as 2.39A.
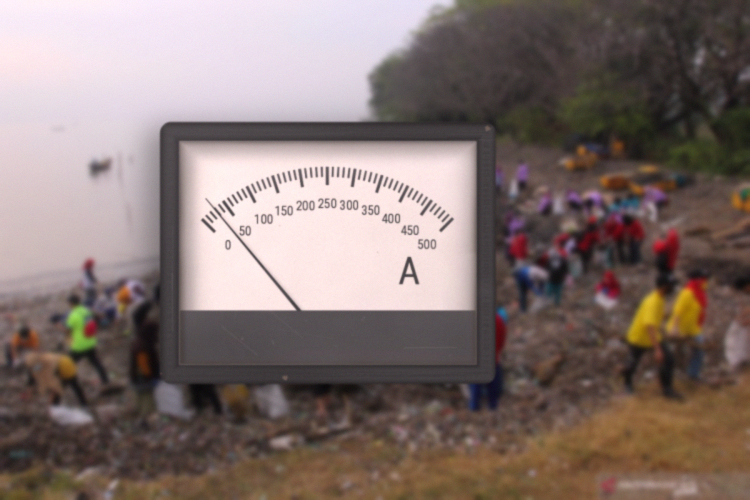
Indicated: 30A
